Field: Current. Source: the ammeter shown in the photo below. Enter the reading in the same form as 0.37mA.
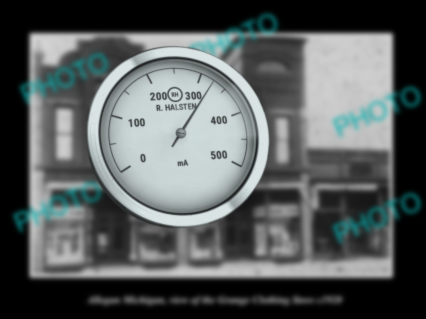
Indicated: 325mA
